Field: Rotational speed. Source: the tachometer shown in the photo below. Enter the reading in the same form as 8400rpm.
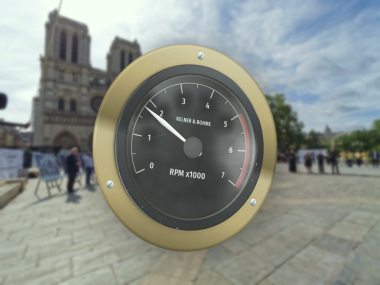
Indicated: 1750rpm
